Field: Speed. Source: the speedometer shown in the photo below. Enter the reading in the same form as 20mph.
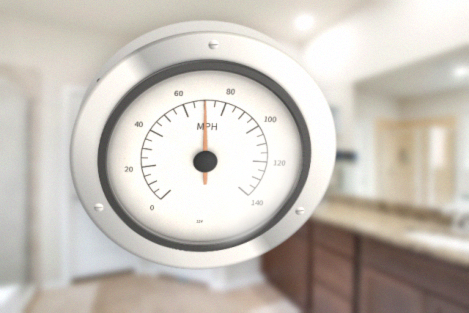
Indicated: 70mph
